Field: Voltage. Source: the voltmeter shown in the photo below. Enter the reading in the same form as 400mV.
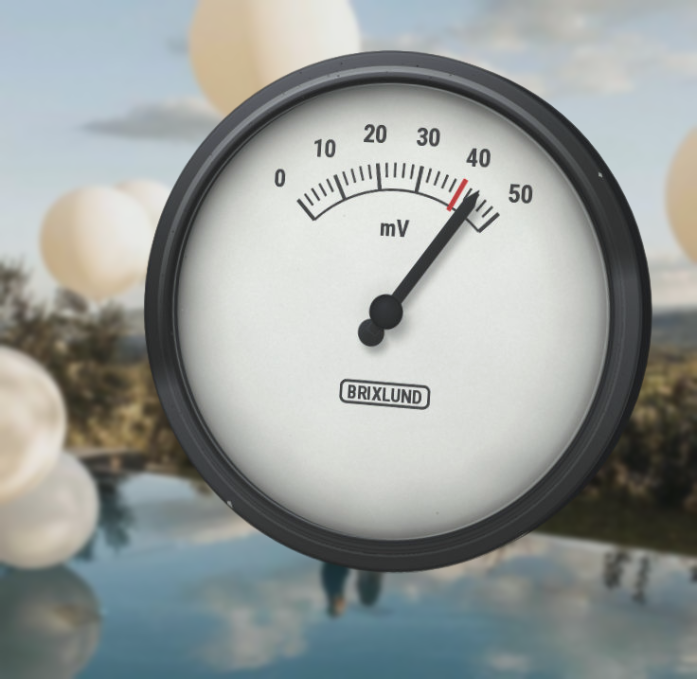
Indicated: 44mV
